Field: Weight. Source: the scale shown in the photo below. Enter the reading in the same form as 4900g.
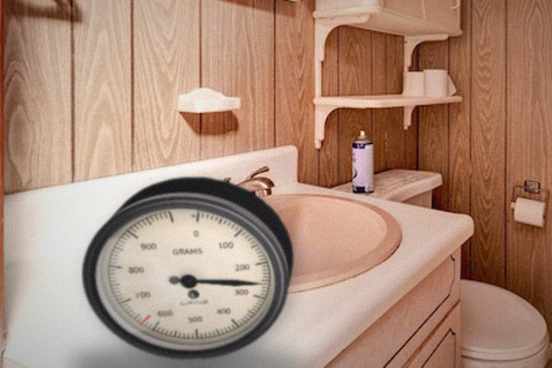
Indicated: 250g
